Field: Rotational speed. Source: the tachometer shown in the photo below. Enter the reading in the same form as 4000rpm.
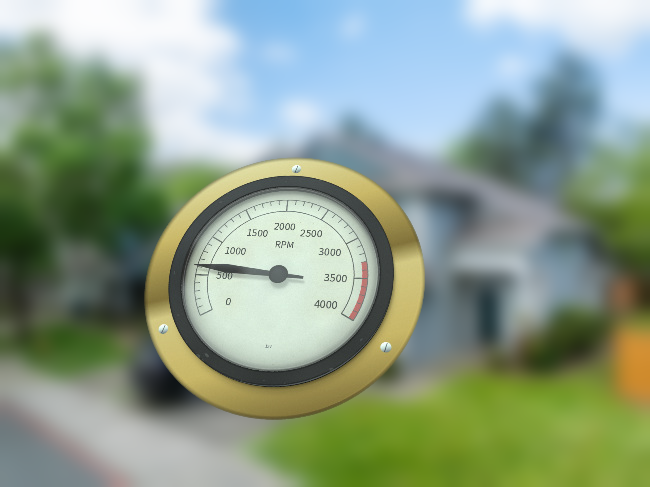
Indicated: 600rpm
